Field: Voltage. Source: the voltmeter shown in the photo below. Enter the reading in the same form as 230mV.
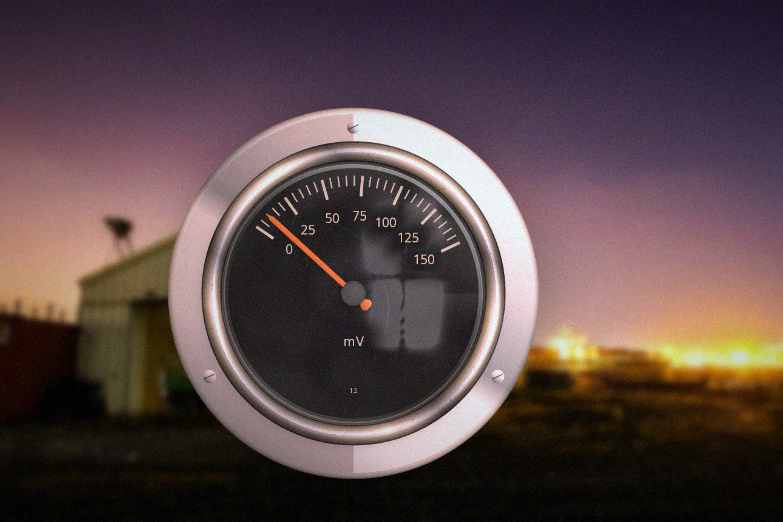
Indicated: 10mV
